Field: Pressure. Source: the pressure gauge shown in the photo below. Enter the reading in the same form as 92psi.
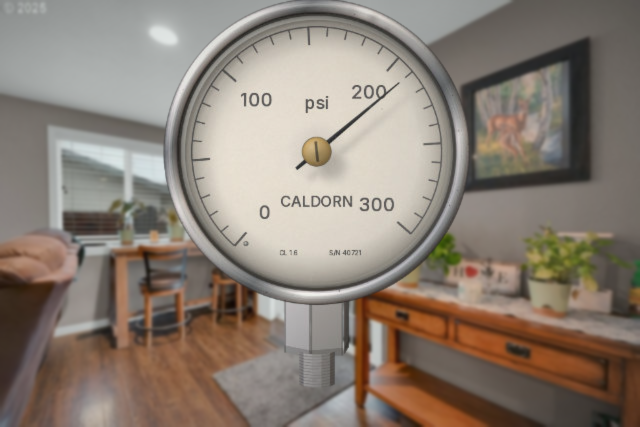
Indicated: 210psi
